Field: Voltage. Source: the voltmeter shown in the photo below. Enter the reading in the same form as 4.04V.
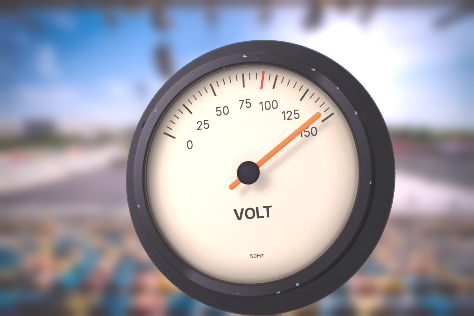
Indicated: 145V
